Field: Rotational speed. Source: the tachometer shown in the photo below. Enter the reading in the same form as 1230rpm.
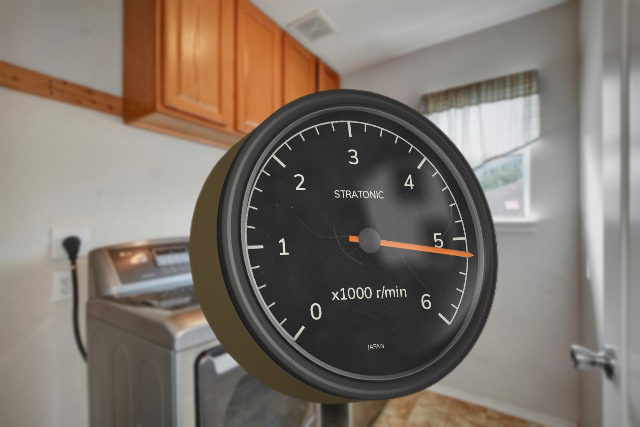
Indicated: 5200rpm
